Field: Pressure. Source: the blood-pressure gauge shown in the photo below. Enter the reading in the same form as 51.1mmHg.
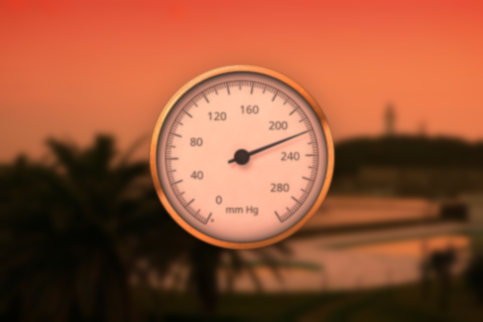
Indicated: 220mmHg
